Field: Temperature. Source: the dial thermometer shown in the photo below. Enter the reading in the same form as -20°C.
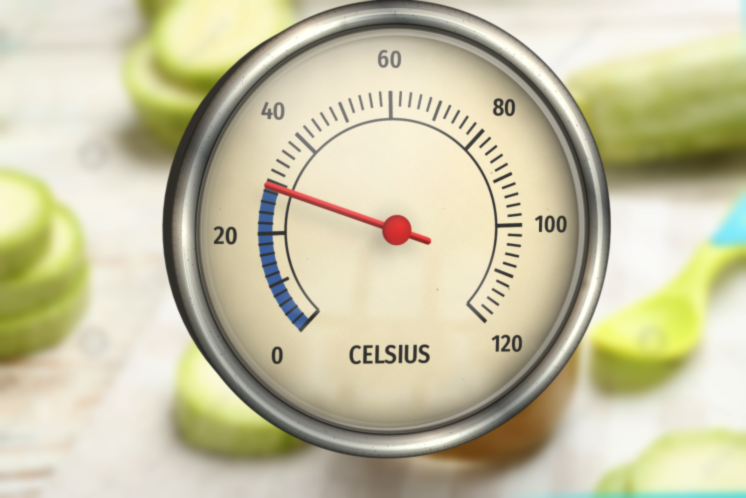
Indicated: 29°C
